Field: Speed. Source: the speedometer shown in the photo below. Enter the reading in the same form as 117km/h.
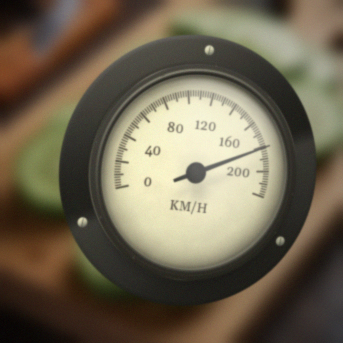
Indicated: 180km/h
